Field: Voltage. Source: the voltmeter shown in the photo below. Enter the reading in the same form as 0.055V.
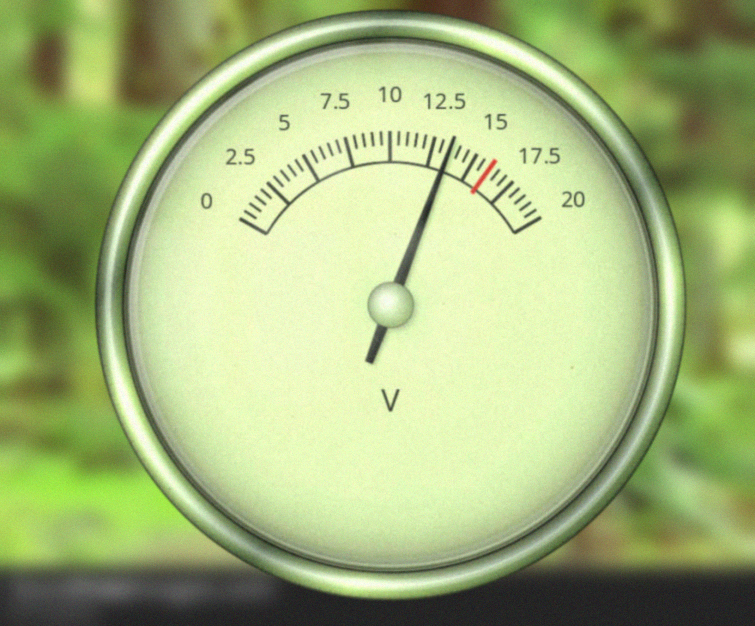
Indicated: 13.5V
